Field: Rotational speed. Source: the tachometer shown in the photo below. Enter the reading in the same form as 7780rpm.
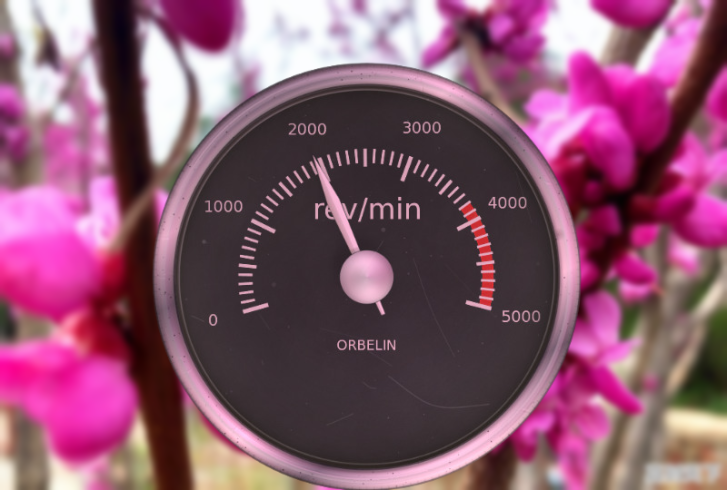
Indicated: 1950rpm
